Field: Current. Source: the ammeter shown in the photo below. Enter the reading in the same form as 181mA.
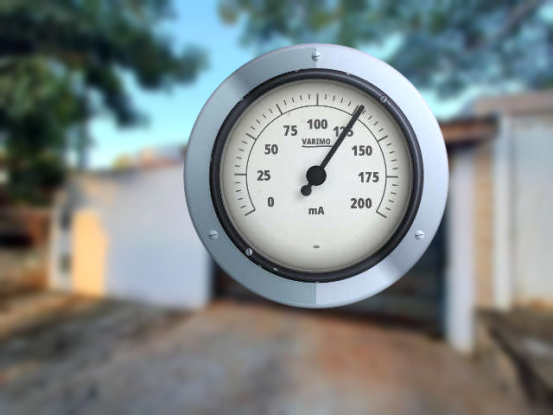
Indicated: 127.5mA
